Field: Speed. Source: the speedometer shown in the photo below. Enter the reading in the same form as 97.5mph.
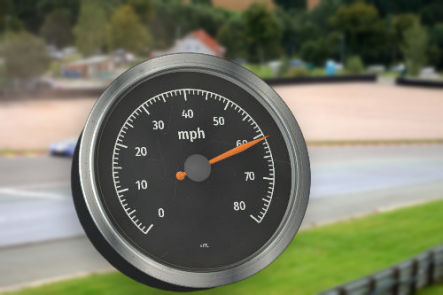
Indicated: 61mph
